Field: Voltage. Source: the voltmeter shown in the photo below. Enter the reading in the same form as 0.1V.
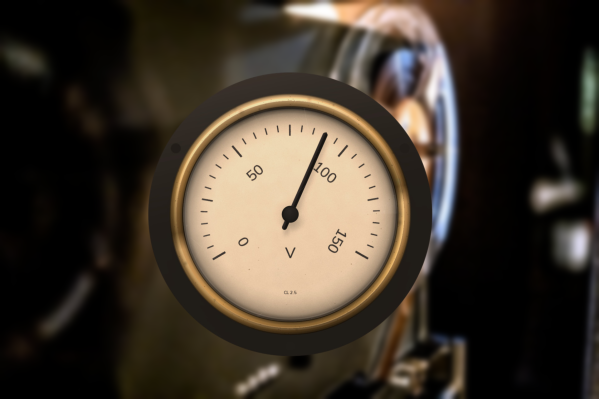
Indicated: 90V
